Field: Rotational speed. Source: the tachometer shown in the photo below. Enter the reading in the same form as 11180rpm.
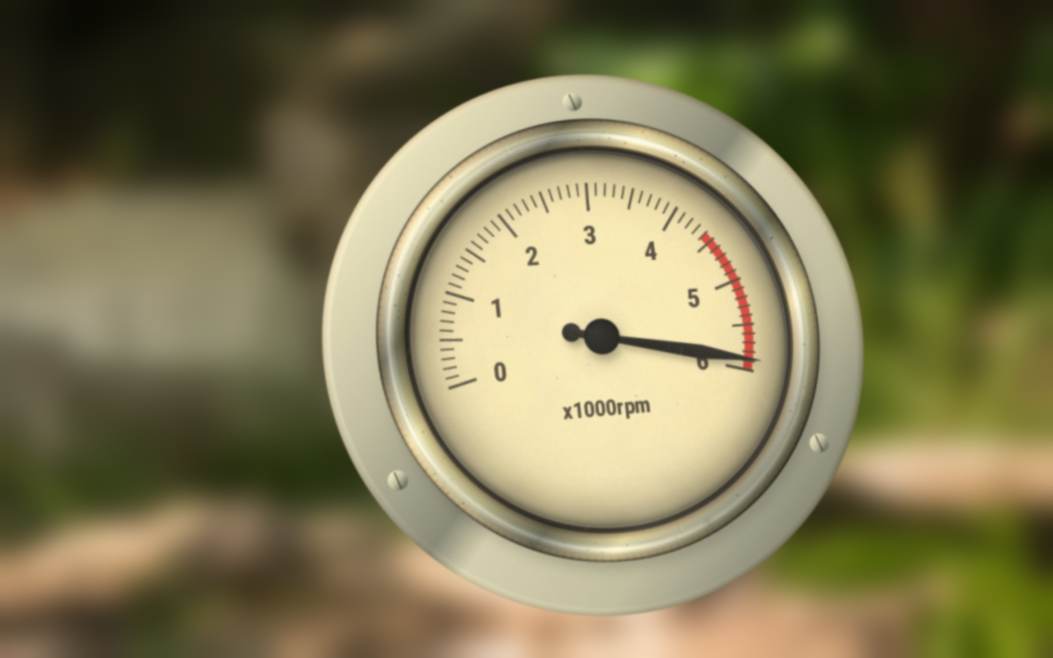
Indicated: 5900rpm
